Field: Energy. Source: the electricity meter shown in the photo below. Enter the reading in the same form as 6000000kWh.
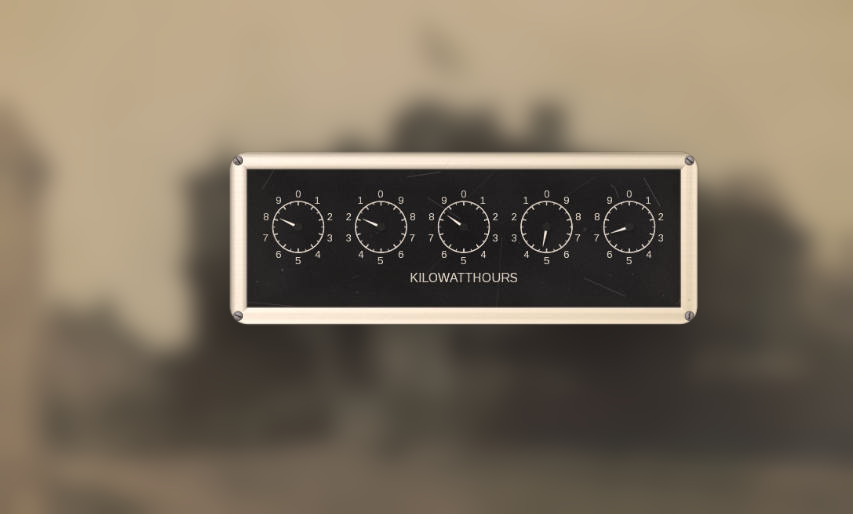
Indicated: 81847kWh
